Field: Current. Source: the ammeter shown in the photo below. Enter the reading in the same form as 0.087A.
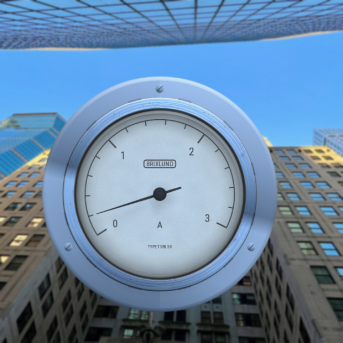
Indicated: 0.2A
